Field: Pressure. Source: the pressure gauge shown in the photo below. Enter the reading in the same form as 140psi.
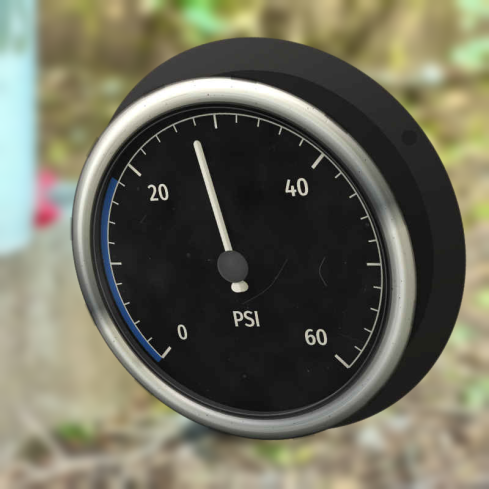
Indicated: 28psi
